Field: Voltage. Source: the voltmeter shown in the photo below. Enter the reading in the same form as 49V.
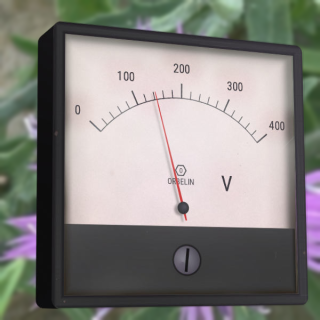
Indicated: 140V
